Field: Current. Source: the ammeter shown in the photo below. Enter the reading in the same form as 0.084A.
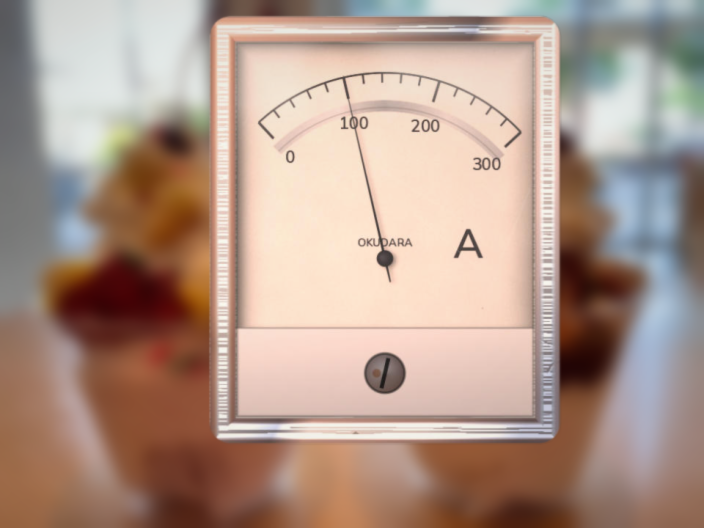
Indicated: 100A
